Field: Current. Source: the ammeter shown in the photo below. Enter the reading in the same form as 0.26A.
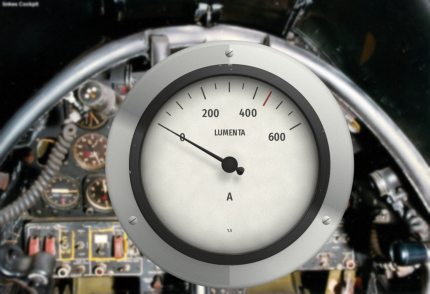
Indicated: 0A
